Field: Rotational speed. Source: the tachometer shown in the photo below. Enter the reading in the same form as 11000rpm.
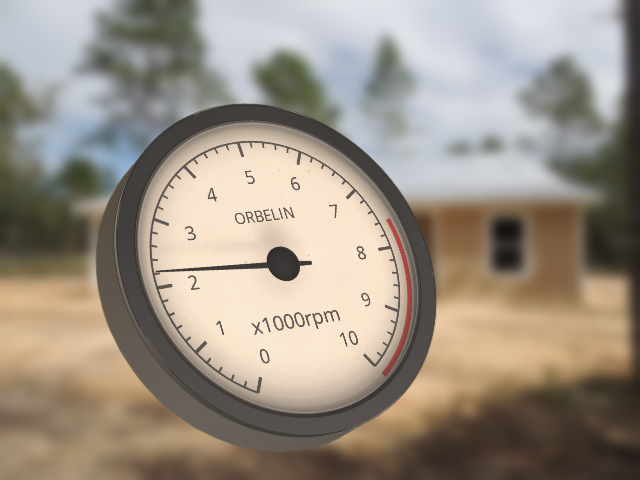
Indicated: 2200rpm
